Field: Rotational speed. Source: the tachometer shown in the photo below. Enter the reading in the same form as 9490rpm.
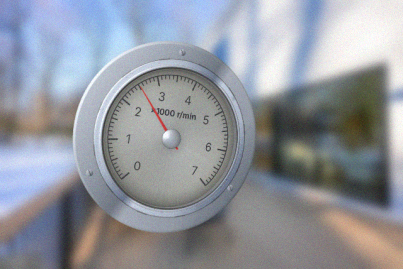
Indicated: 2500rpm
